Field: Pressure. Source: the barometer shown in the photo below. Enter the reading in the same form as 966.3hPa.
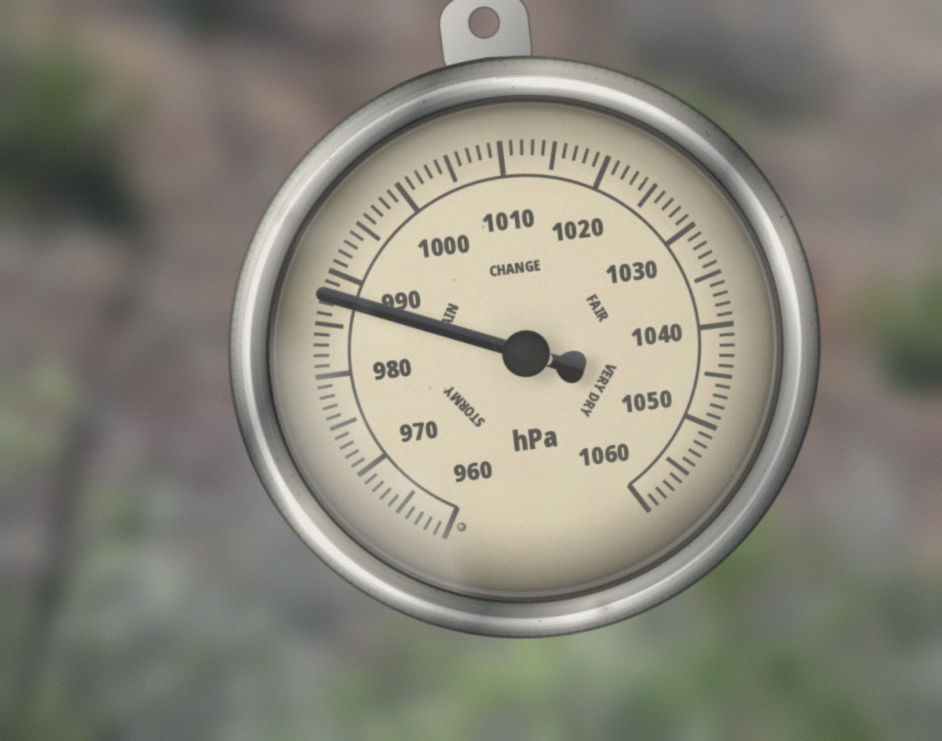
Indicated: 988hPa
